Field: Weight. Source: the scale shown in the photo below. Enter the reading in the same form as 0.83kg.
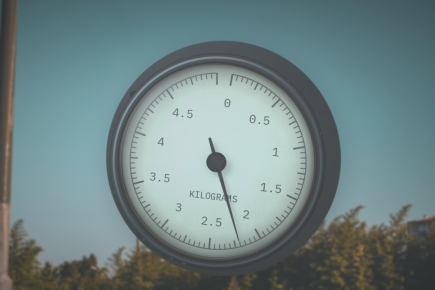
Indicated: 2.2kg
